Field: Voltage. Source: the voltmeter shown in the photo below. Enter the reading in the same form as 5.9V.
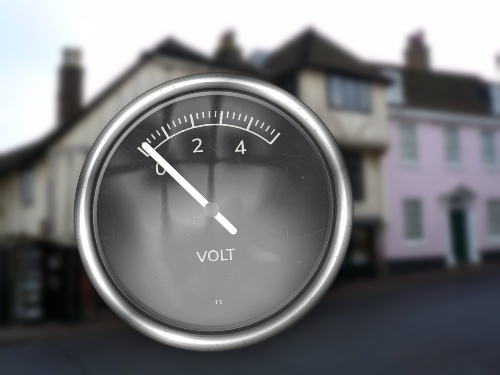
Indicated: 0.2V
